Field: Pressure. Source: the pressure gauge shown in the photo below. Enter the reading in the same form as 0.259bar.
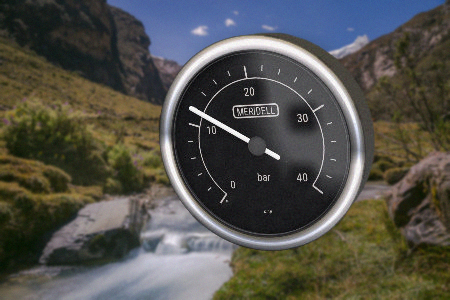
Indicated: 12bar
